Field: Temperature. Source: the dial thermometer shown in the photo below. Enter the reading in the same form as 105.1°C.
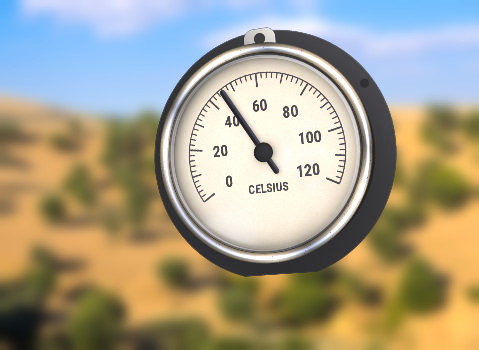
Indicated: 46°C
